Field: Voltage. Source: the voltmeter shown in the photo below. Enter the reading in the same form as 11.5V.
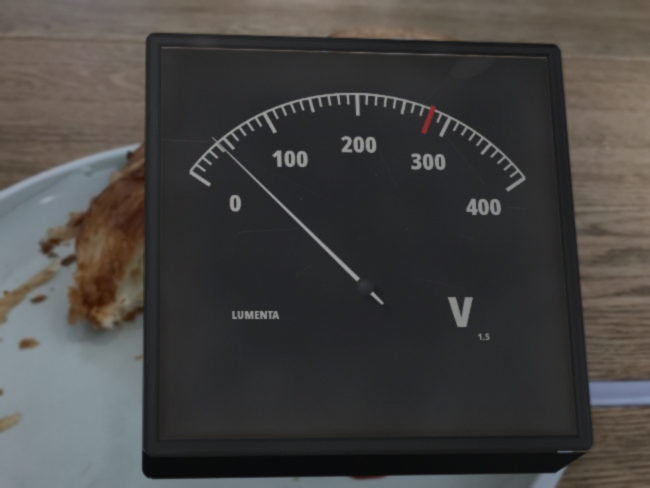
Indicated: 40V
